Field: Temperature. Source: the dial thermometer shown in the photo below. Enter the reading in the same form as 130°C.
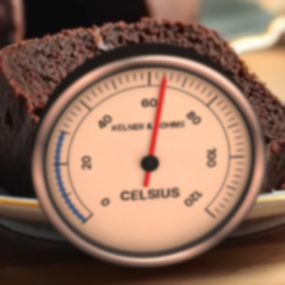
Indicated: 64°C
